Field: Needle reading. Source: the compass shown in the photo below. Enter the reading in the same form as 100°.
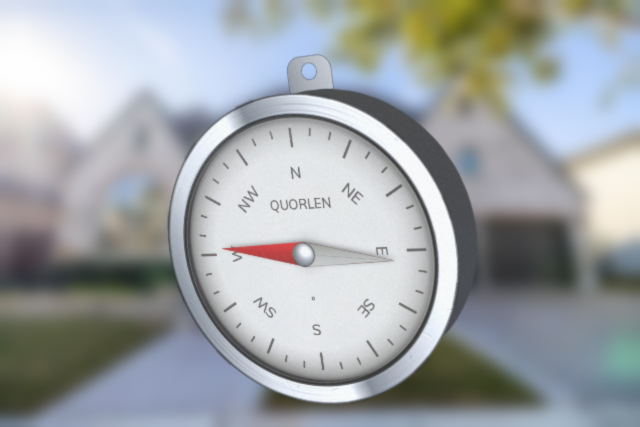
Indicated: 275°
